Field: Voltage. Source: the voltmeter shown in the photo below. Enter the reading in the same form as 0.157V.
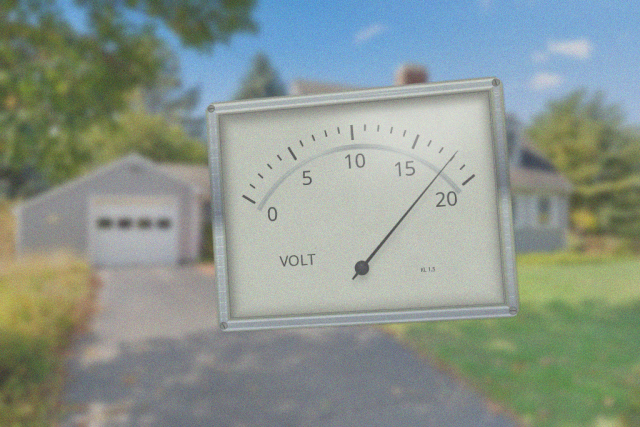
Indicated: 18V
